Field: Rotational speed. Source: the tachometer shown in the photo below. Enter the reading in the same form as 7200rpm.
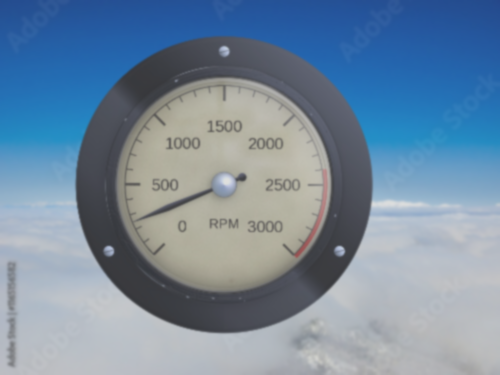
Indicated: 250rpm
